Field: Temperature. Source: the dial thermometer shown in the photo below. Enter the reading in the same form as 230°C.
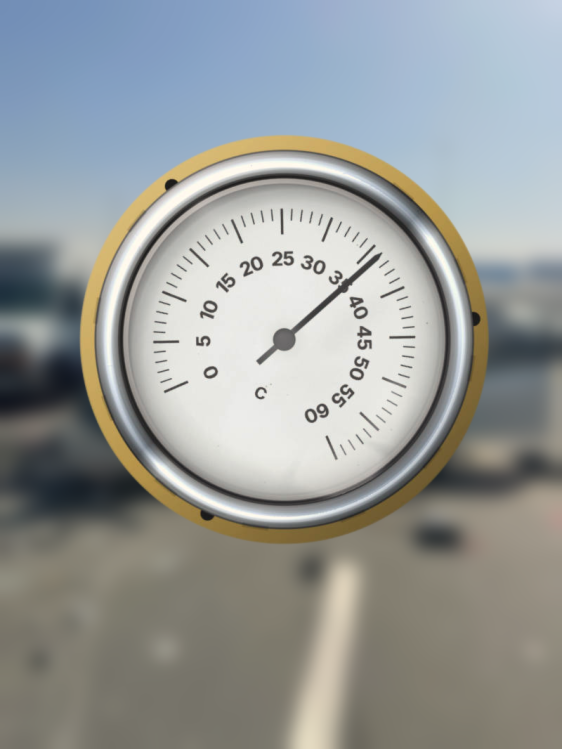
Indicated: 36°C
